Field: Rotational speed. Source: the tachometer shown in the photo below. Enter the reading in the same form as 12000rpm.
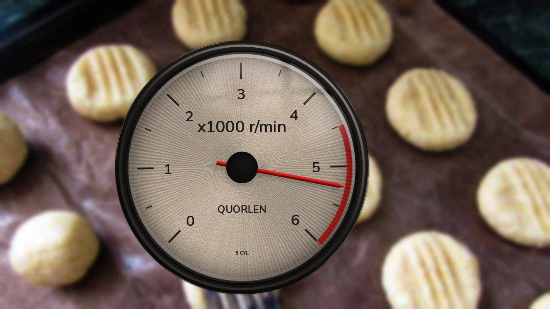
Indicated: 5250rpm
